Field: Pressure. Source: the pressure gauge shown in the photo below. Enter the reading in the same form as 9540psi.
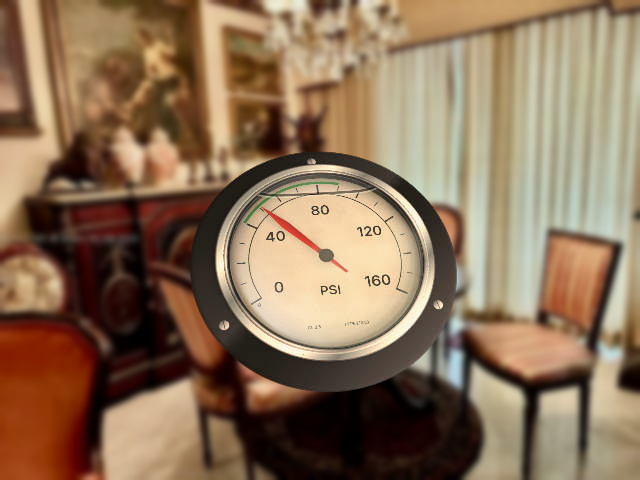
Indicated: 50psi
